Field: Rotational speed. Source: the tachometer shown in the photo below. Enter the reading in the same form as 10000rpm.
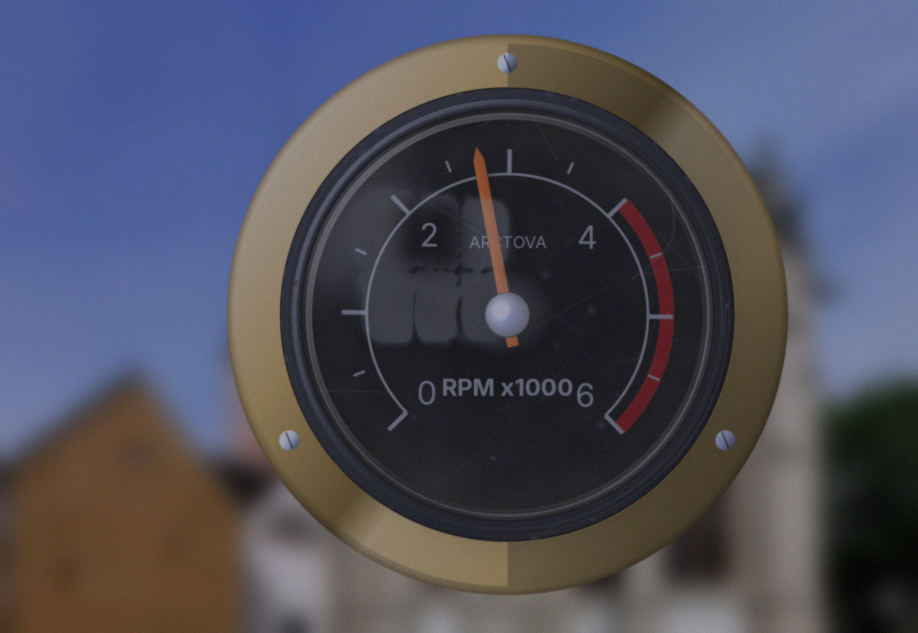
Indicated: 2750rpm
